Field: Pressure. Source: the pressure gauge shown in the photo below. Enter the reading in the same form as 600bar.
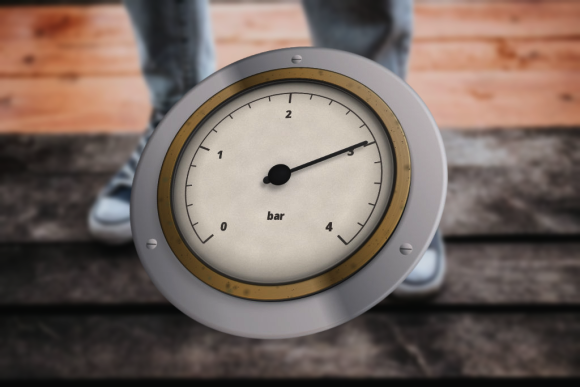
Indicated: 3bar
